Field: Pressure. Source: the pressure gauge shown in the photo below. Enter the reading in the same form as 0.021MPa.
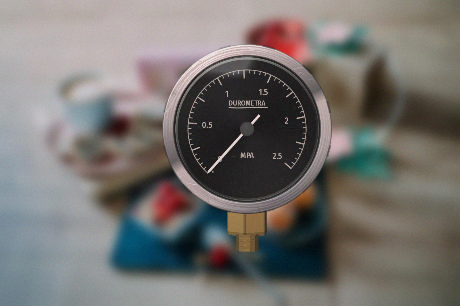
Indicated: 0MPa
